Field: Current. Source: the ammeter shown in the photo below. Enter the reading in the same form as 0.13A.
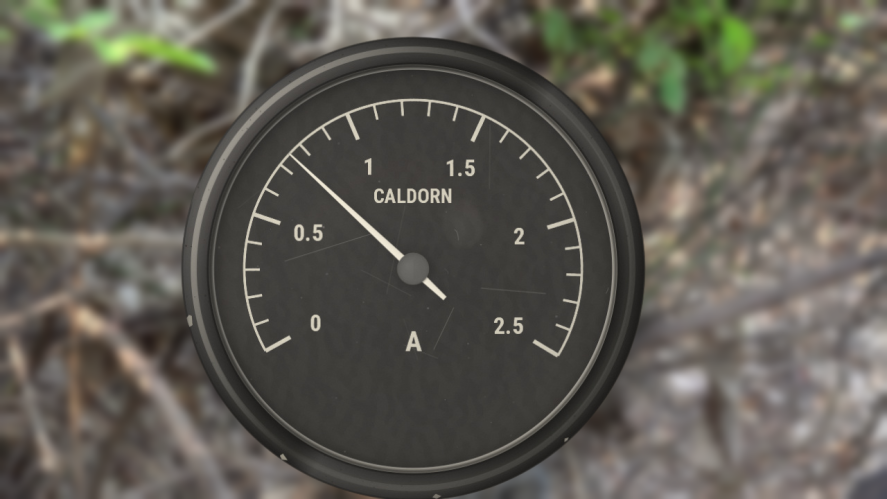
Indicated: 0.75A
